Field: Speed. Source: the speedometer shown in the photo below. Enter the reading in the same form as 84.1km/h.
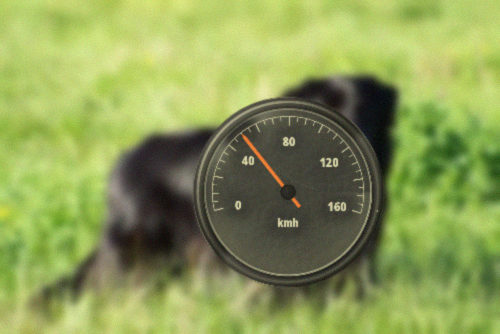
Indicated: 50km/h
